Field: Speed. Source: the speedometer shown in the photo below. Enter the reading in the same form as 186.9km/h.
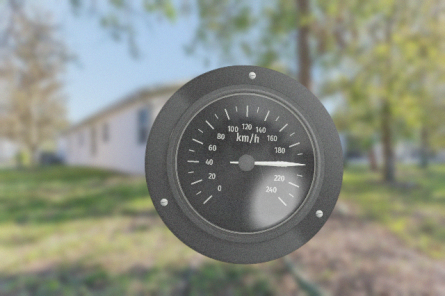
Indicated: 200km/h
